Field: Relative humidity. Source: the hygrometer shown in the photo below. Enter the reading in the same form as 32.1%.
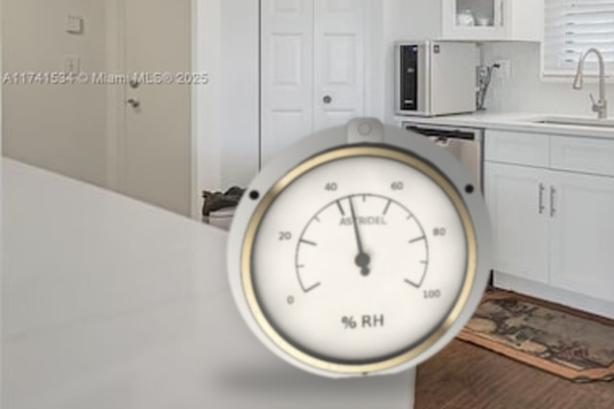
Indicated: 45%
